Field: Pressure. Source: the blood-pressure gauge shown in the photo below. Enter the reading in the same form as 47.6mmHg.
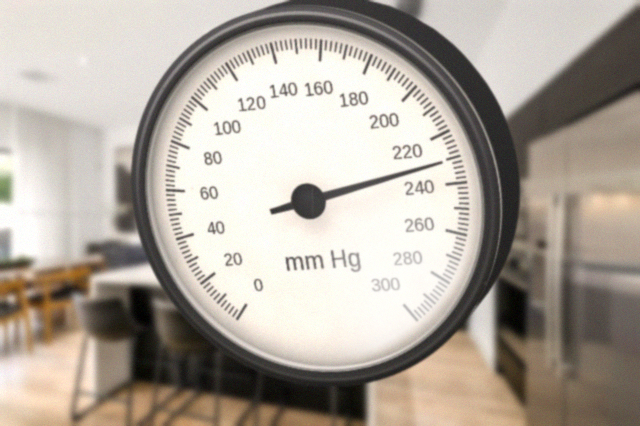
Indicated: 230mmHg
